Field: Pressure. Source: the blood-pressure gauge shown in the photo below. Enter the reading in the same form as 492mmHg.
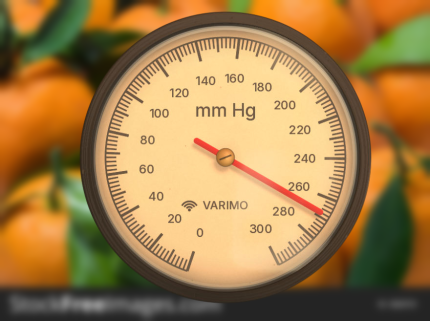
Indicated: 268mmHg
